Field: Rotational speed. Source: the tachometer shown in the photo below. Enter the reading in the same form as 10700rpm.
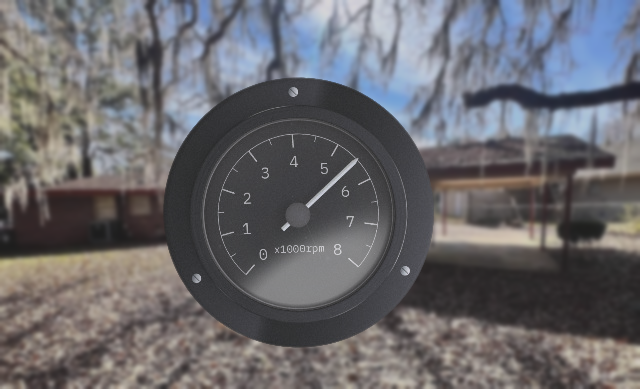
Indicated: 5500rpm
